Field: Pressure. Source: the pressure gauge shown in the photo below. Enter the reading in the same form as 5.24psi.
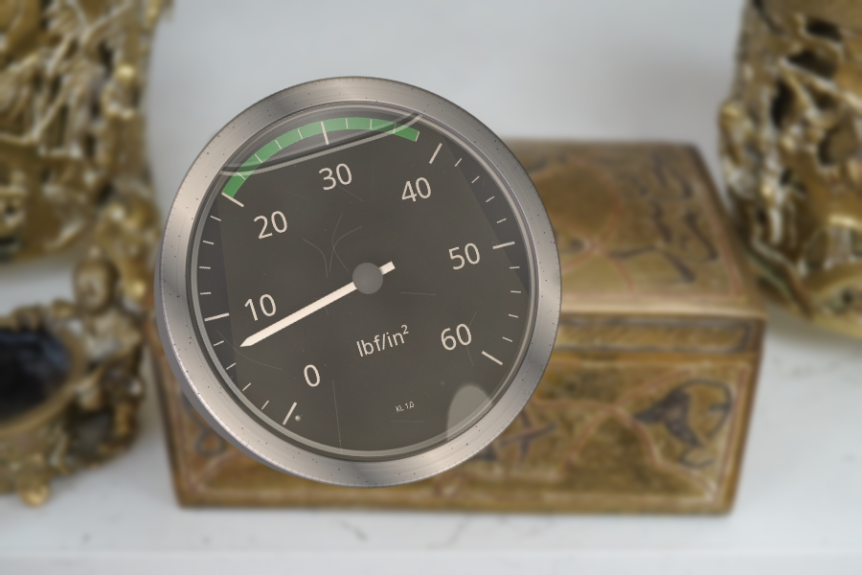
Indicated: 7psi
